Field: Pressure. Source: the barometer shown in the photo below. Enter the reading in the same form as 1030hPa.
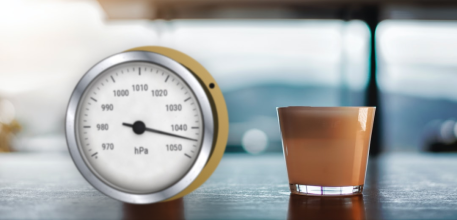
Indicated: 1044hPa
